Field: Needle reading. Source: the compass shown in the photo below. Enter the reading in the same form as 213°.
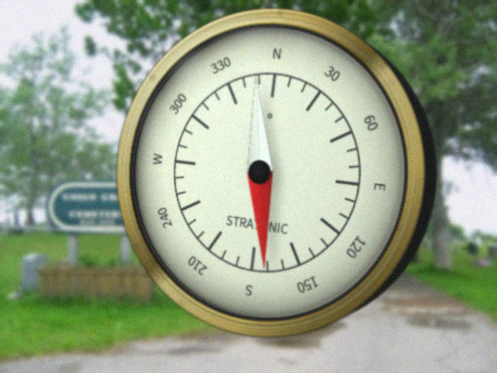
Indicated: 170°
